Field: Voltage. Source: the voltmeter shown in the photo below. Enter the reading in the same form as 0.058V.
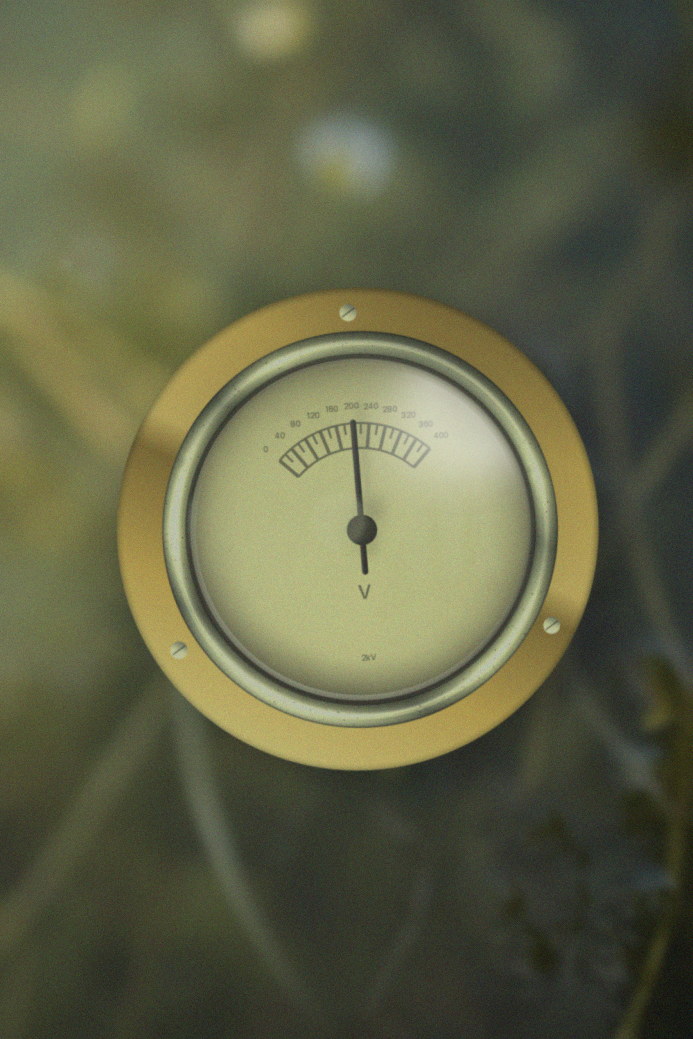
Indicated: 200V
